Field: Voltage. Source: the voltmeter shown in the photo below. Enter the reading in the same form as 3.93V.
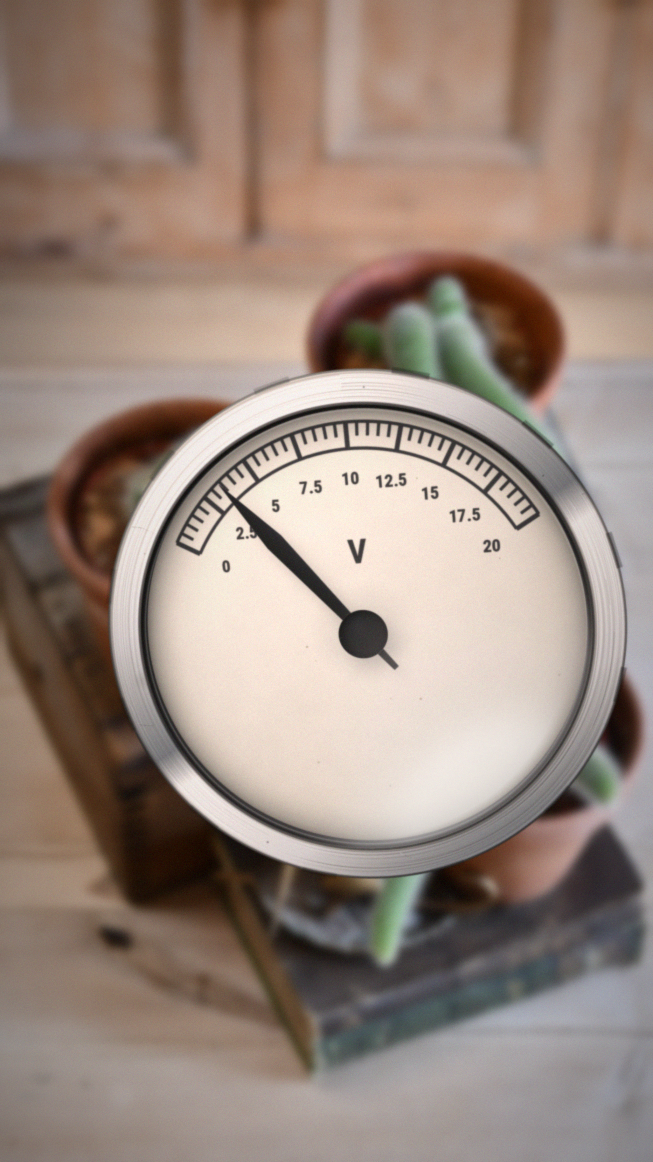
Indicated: 3.5V
